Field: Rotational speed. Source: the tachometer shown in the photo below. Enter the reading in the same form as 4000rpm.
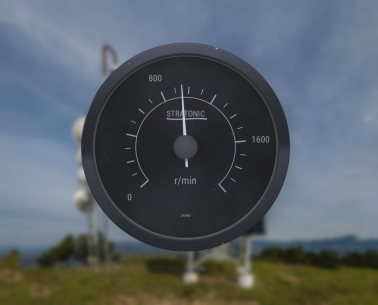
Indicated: 950rpm
